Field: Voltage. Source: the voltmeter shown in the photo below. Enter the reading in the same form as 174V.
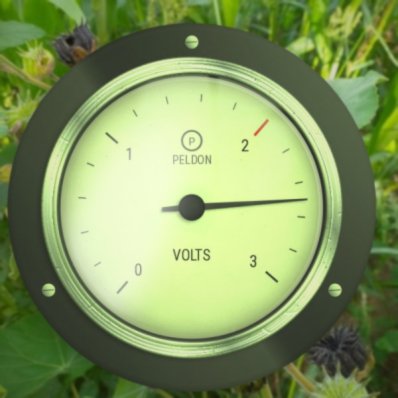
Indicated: 2.5V
